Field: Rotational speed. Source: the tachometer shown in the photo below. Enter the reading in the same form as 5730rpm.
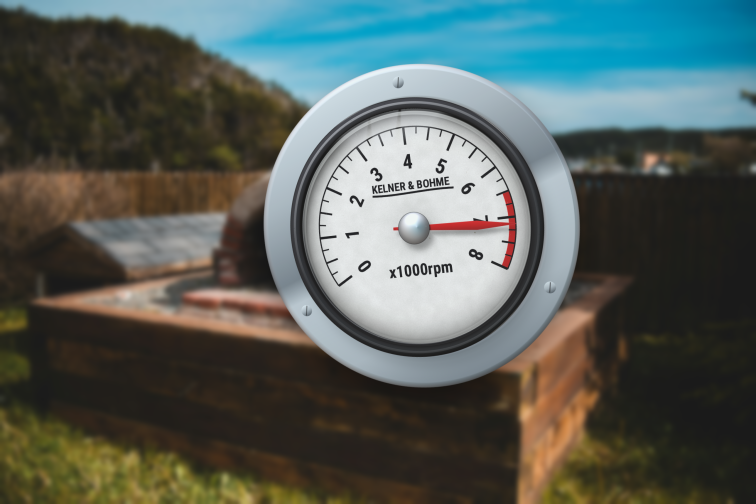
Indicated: 7125rpm
